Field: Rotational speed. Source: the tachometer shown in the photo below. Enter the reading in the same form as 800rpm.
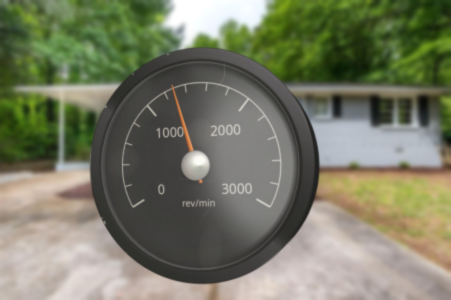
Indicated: 1300rpm
